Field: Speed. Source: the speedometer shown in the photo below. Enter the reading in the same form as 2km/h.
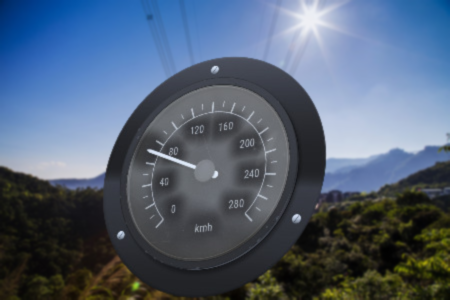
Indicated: 70km/h
